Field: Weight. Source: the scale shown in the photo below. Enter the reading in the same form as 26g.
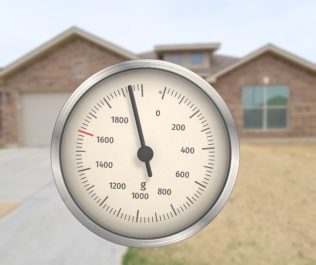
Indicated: 1940g
